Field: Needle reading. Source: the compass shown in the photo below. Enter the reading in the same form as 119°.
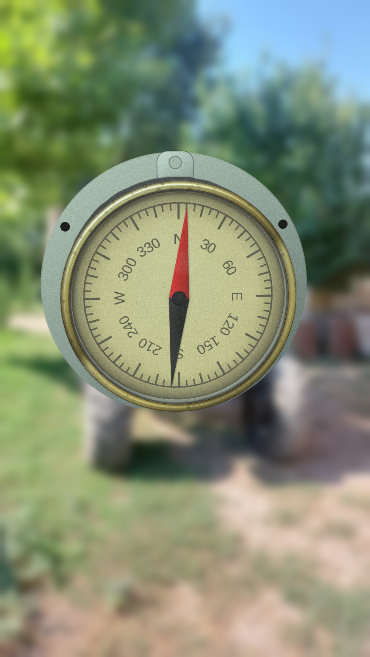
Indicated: 5°
